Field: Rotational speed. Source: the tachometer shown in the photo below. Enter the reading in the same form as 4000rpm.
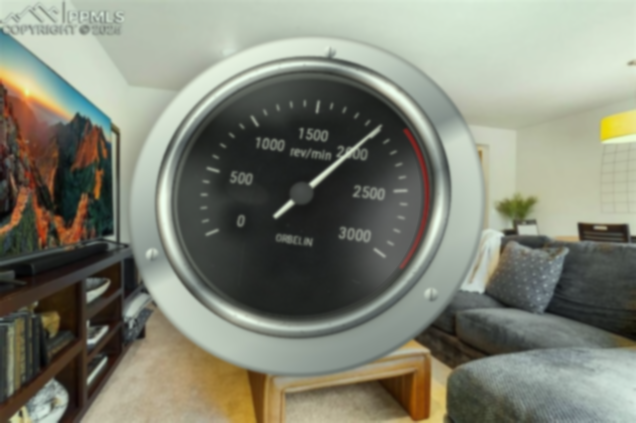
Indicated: 2000rpm
